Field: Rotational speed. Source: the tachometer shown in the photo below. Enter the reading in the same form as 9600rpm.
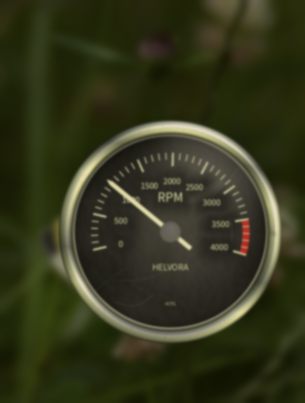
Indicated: 1000rpm
